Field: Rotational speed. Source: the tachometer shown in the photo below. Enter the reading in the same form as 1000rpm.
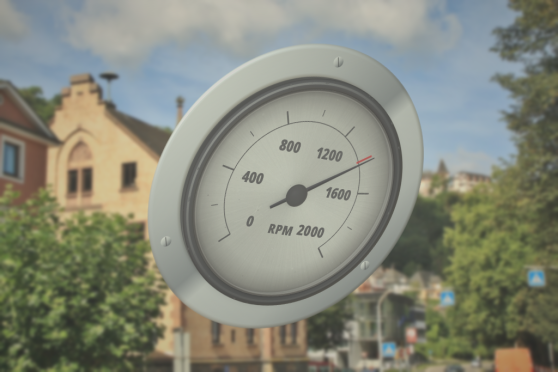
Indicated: 1400rpm
